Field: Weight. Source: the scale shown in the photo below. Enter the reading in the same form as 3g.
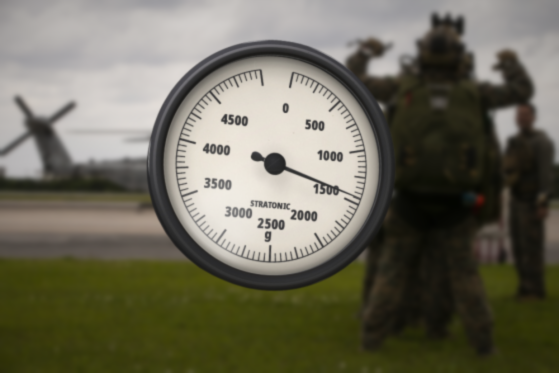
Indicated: 1450g
